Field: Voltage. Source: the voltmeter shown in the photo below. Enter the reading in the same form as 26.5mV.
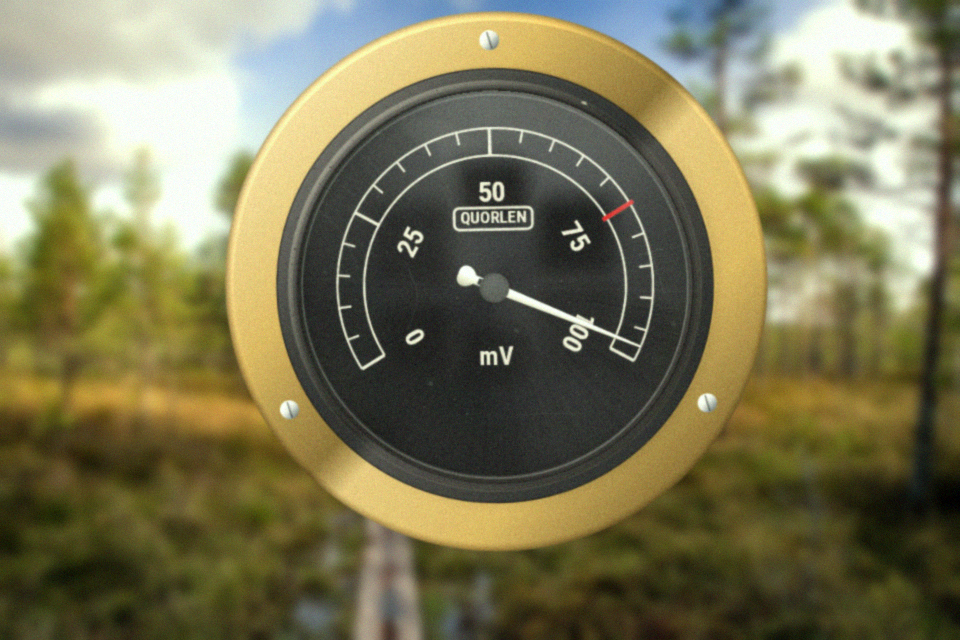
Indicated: 97.5mV
